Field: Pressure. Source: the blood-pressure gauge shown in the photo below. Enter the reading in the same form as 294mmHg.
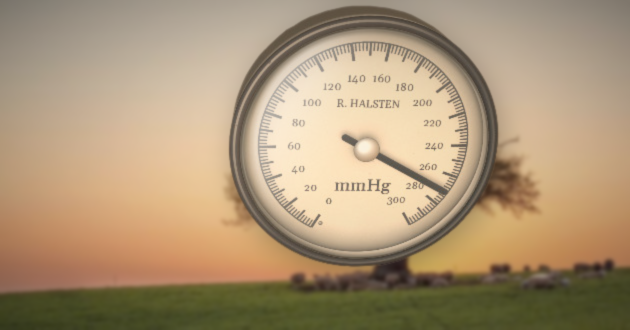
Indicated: 270mmHg
